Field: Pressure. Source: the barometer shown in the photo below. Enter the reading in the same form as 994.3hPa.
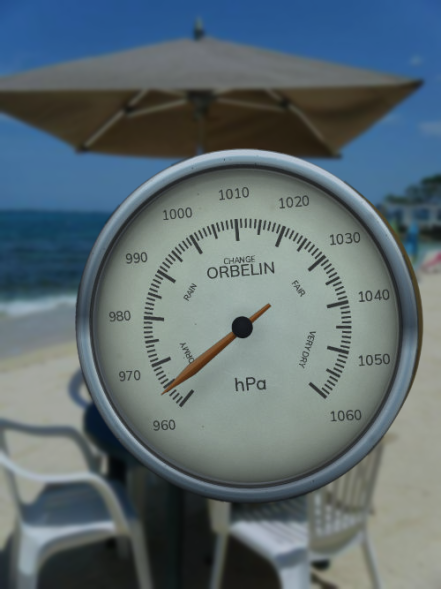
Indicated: 964hPa
